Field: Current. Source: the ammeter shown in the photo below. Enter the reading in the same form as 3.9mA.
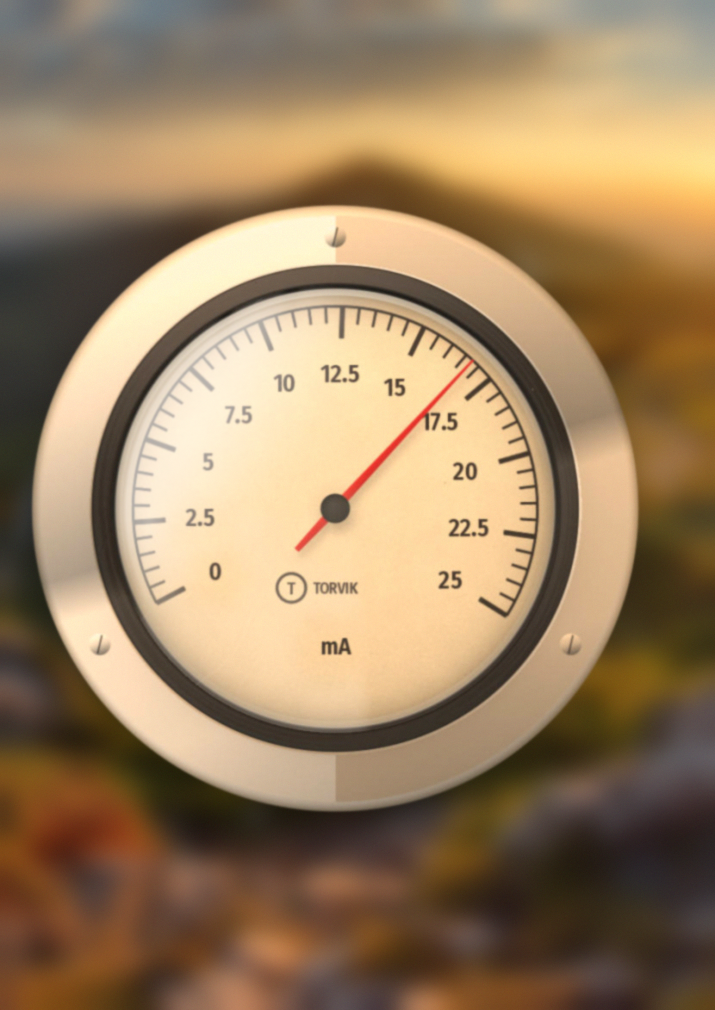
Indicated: 16.75mA
